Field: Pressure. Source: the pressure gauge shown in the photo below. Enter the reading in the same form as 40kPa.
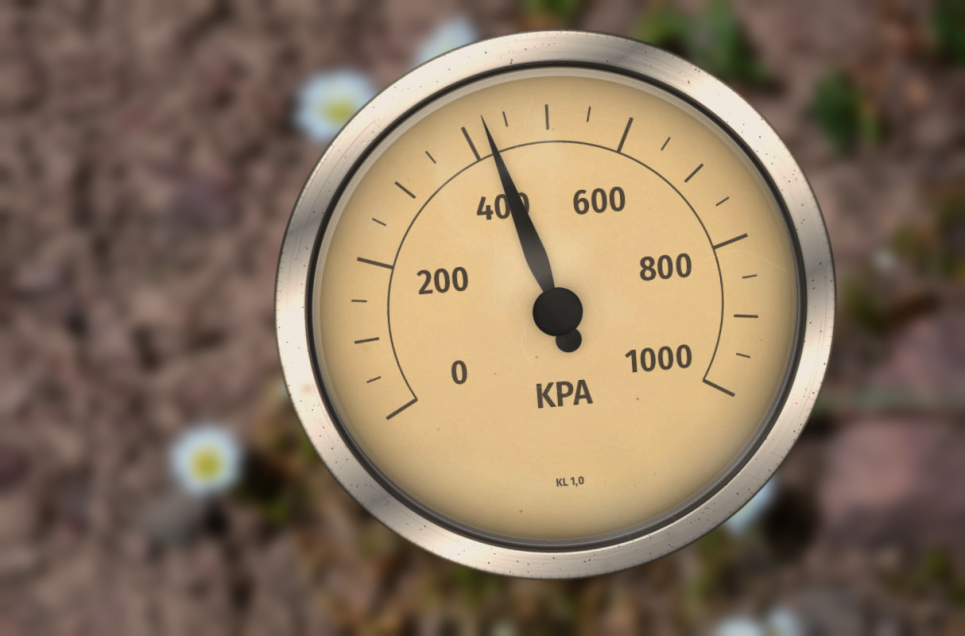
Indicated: 425kPa
